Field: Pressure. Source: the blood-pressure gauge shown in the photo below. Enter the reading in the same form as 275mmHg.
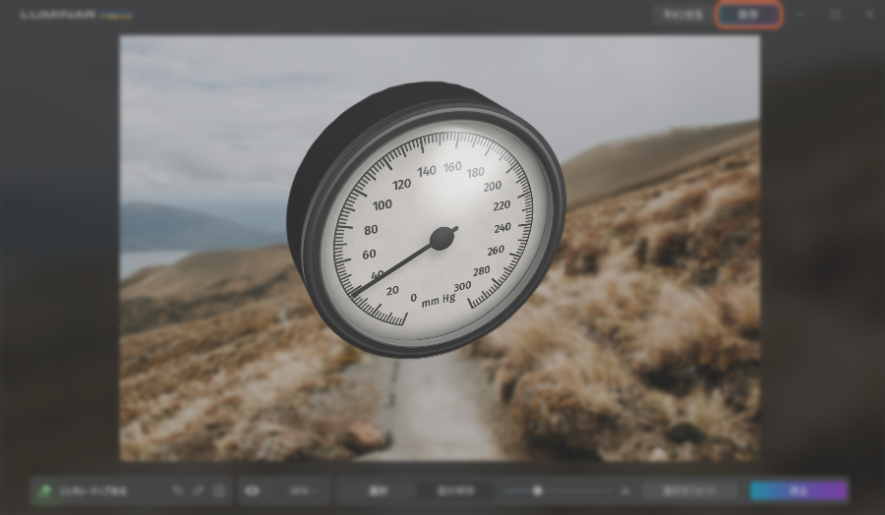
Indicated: 40mmHg
